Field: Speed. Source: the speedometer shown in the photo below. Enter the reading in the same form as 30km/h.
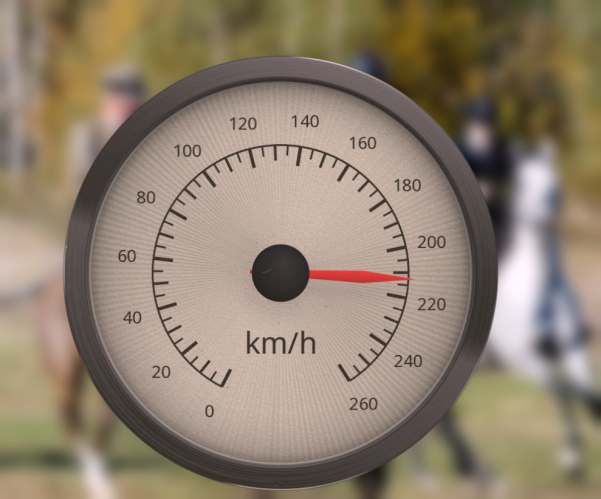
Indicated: 212.5km/h
